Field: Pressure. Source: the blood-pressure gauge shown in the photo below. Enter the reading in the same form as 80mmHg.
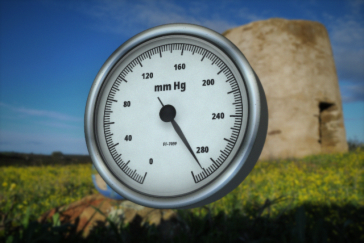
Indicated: 290mmHg
